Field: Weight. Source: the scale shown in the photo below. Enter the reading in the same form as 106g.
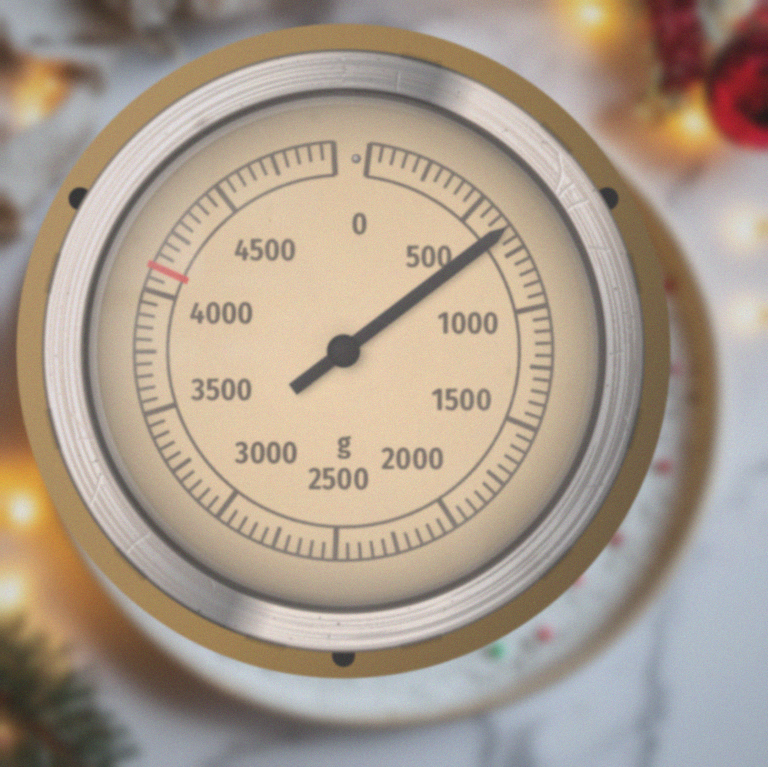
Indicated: 650g
